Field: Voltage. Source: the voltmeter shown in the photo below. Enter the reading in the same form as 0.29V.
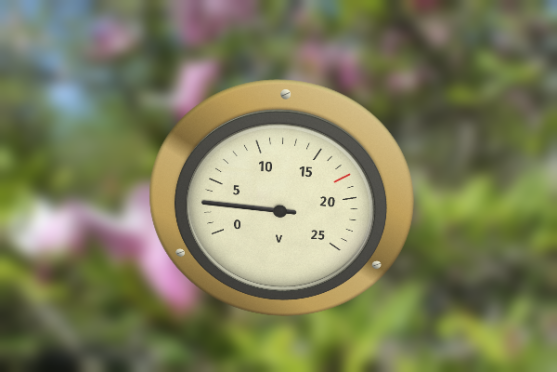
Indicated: 3V
